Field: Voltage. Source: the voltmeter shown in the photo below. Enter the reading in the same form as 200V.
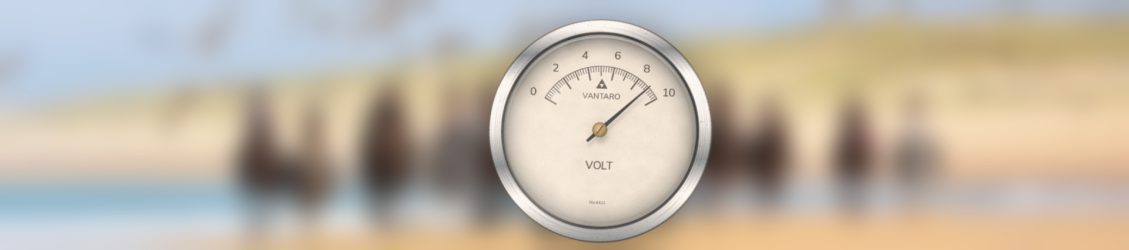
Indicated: 9V
